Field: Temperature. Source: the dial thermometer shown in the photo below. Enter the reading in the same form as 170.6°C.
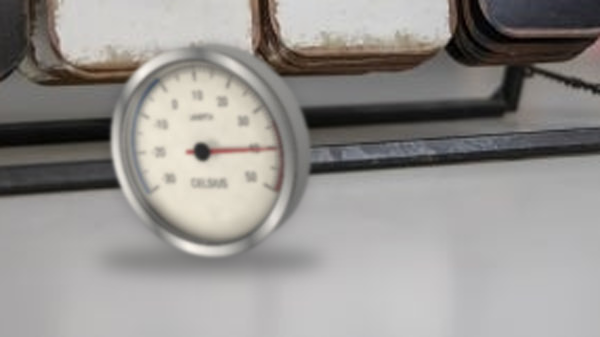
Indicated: 40°C
